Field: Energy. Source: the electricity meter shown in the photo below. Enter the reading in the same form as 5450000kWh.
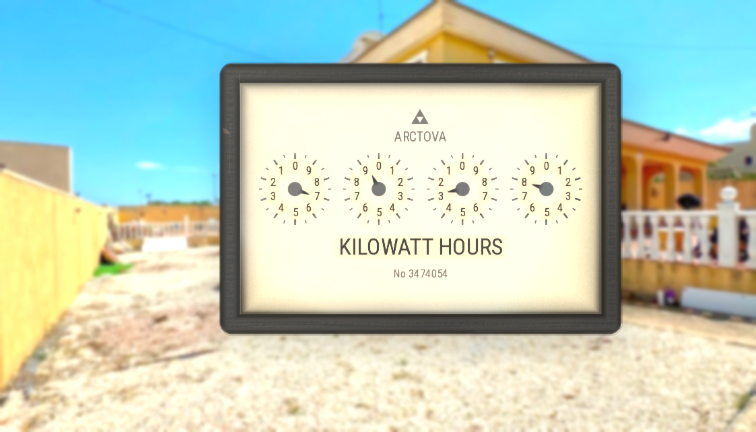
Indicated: 6928kWh
